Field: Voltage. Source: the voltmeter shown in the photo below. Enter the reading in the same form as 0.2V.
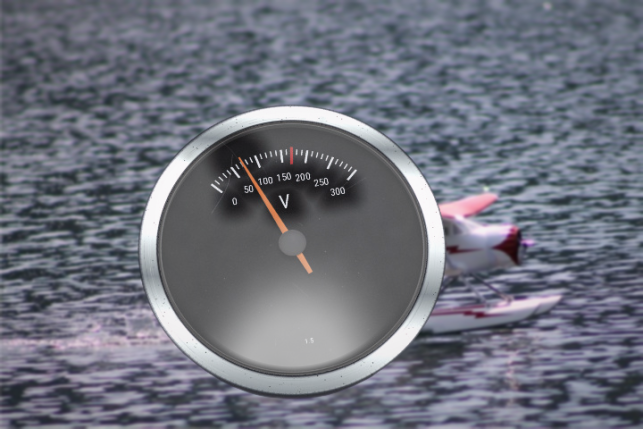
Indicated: 70V
